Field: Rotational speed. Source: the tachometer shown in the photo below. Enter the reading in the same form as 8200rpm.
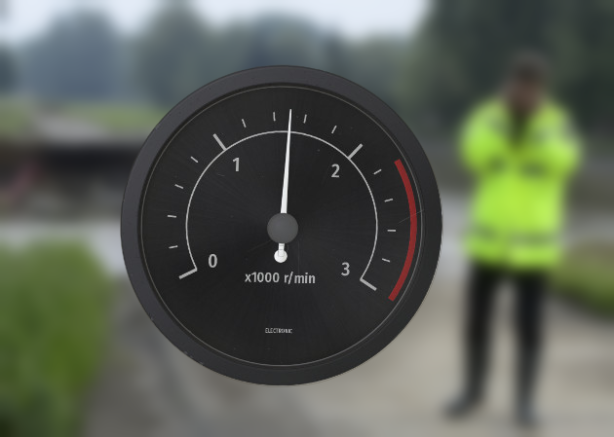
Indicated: 1500rpm
